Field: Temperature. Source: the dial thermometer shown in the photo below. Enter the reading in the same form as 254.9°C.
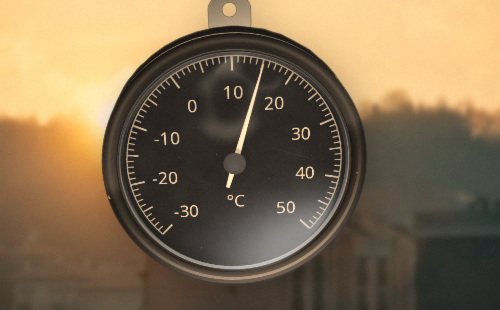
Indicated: 15°C
